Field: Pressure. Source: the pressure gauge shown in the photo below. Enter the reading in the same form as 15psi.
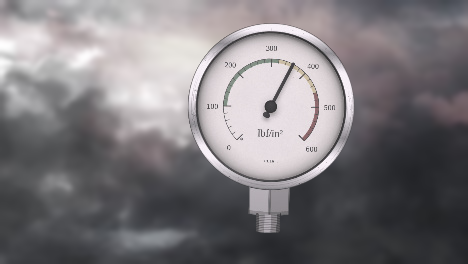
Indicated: 360psi
